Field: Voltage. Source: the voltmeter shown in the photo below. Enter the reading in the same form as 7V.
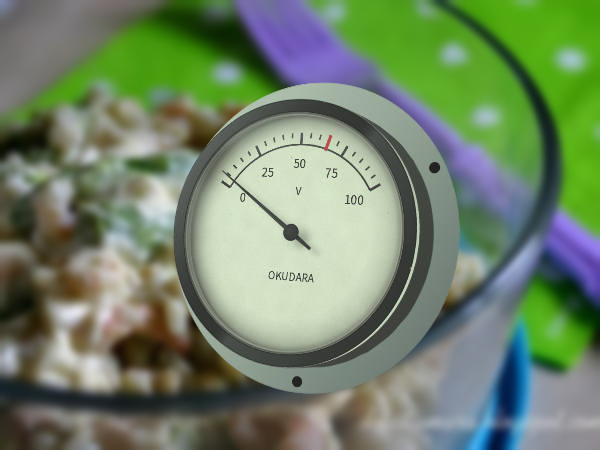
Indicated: 5V
